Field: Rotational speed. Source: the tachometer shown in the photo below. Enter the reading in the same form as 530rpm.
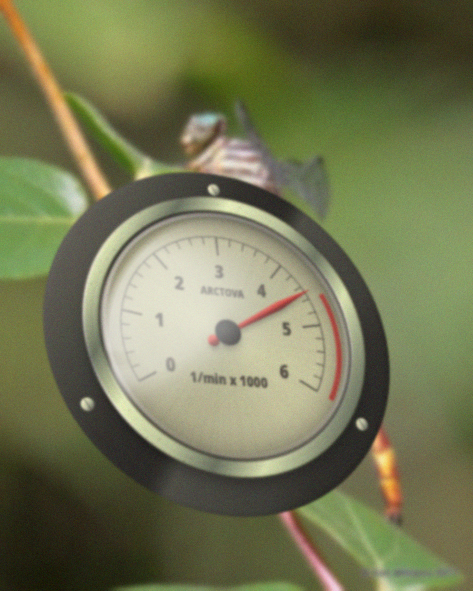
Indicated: 4500rpm
